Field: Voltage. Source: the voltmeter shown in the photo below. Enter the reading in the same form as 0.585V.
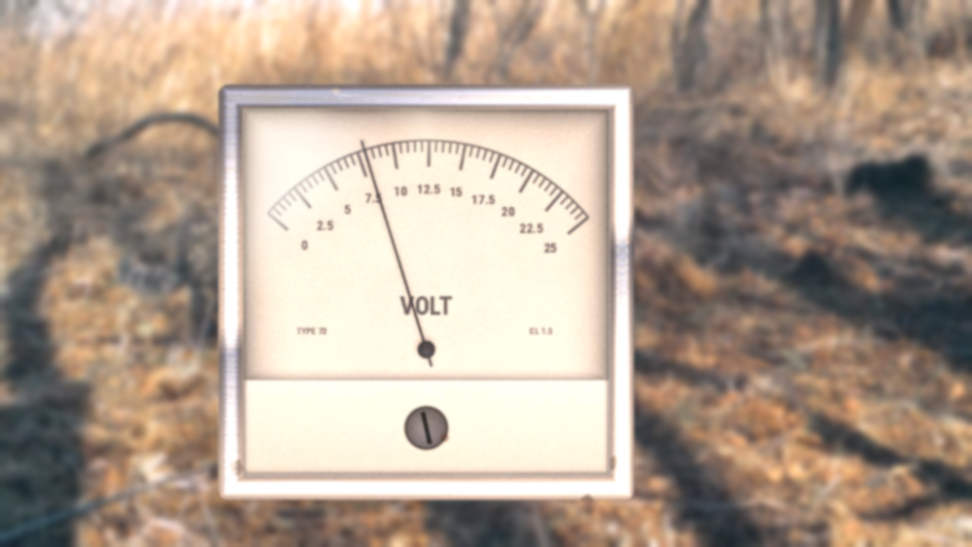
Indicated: 8V
